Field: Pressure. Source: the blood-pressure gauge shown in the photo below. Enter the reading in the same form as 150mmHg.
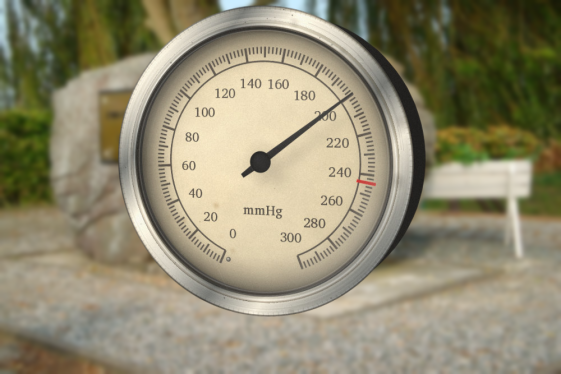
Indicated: 200mmHg
